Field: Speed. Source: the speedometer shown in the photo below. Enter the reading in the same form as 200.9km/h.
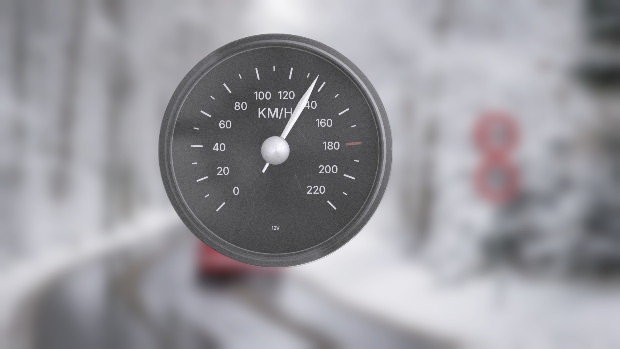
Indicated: 135km/h
